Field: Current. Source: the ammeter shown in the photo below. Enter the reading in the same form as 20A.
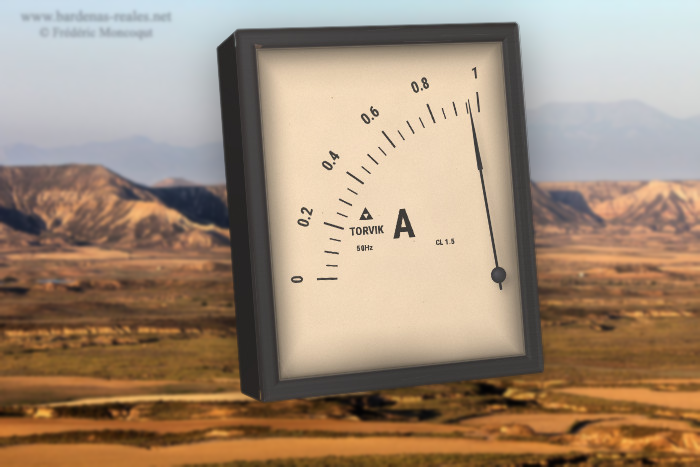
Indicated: 0.95A
